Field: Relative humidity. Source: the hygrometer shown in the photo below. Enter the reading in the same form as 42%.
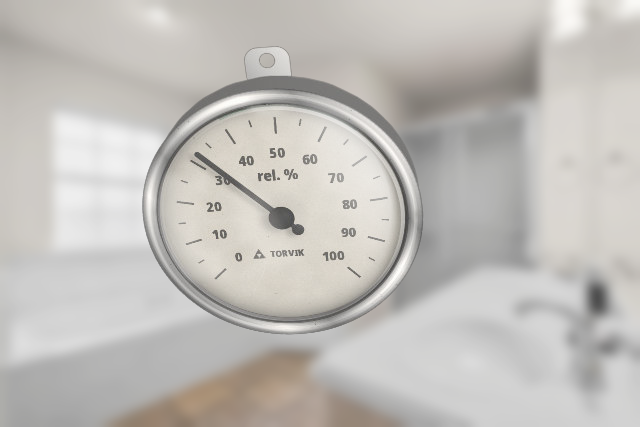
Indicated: 32.5%
